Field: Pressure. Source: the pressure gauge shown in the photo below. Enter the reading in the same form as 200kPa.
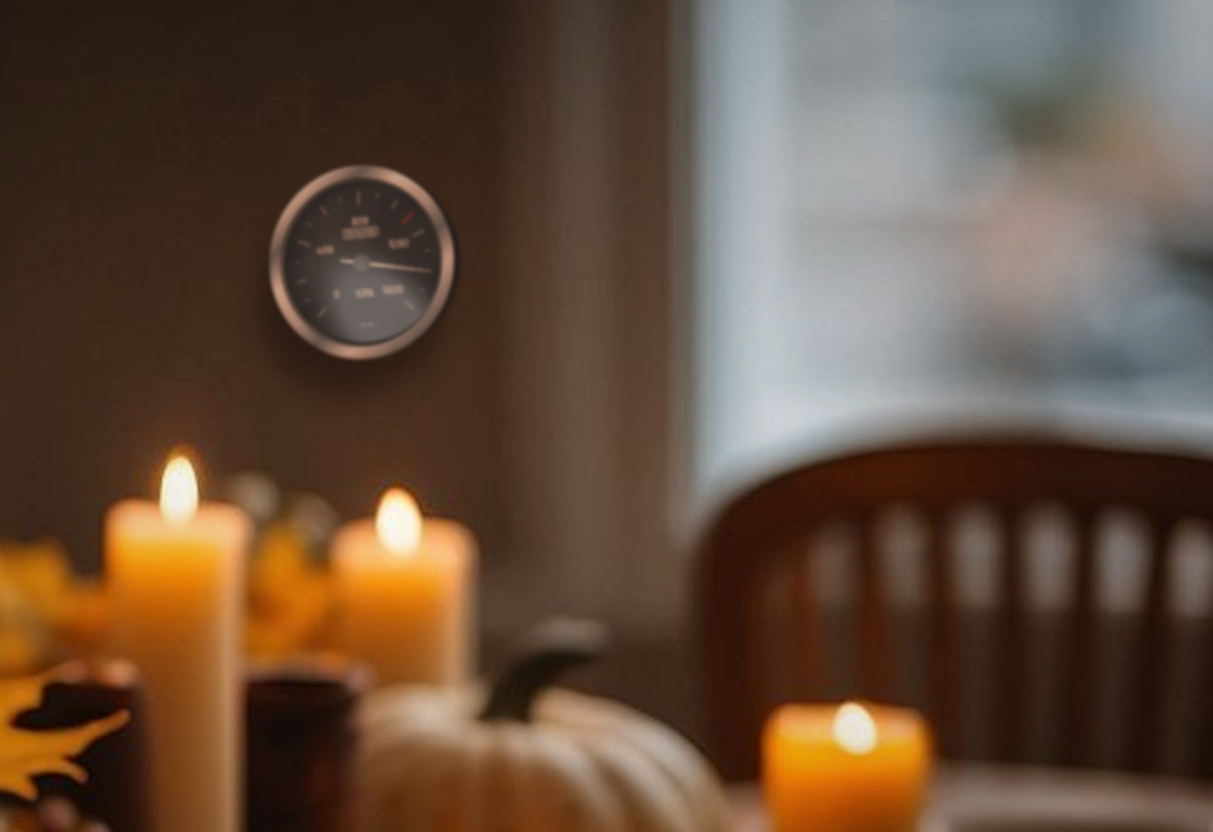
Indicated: 1400kPa
